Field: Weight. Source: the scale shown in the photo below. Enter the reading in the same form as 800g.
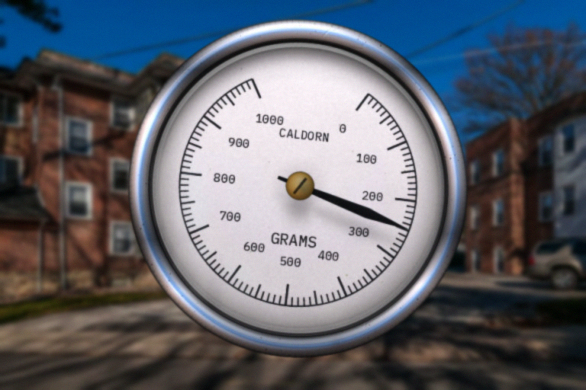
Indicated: 250g
